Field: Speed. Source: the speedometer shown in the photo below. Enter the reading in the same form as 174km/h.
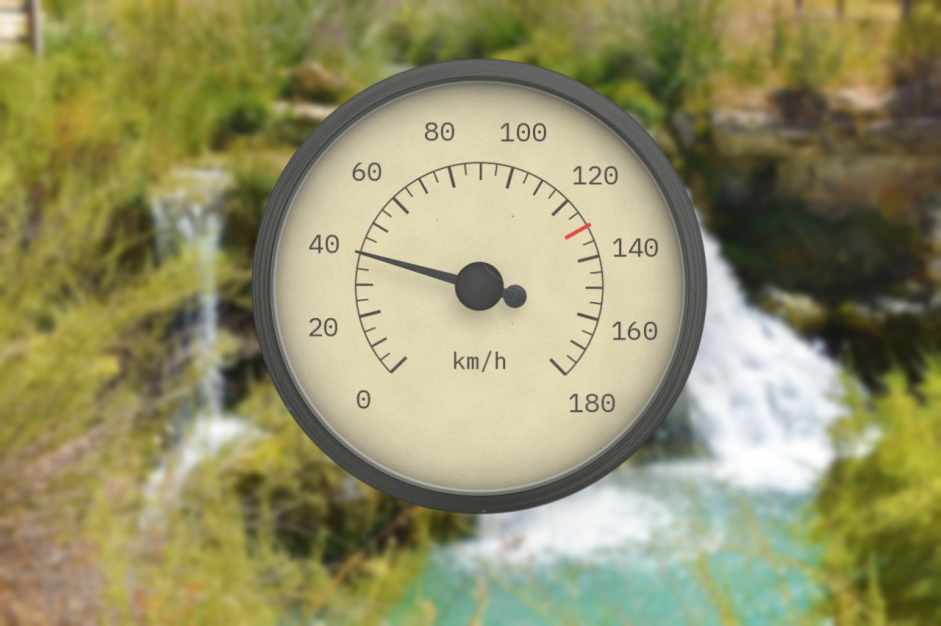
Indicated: 40km/h
